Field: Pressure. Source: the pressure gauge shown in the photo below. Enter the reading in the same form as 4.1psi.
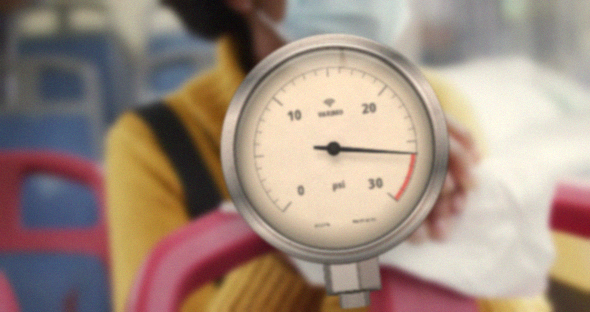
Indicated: 26psi
